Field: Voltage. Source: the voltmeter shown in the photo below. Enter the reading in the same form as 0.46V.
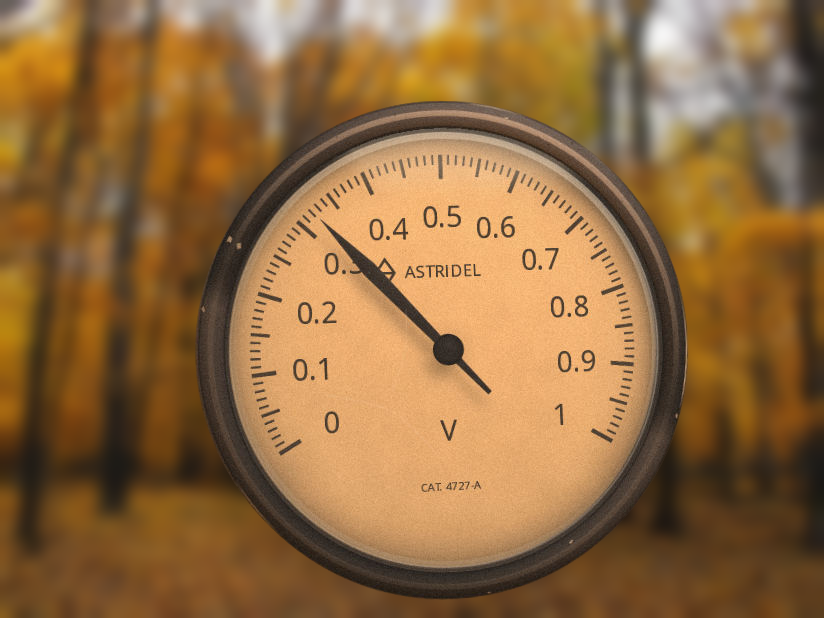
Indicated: 0.32V
